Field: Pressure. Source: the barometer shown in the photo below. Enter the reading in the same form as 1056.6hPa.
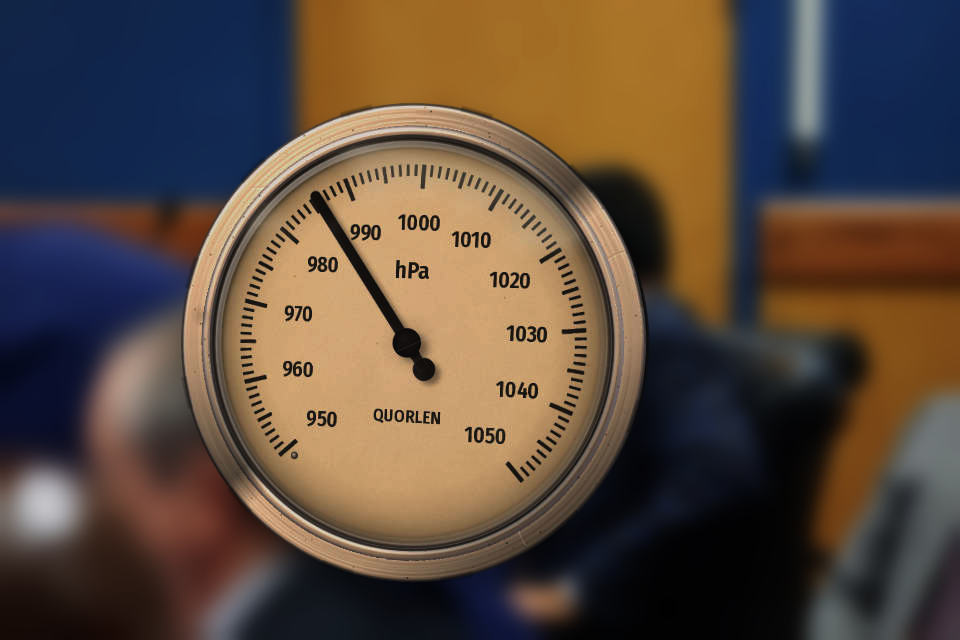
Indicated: 986hPa
